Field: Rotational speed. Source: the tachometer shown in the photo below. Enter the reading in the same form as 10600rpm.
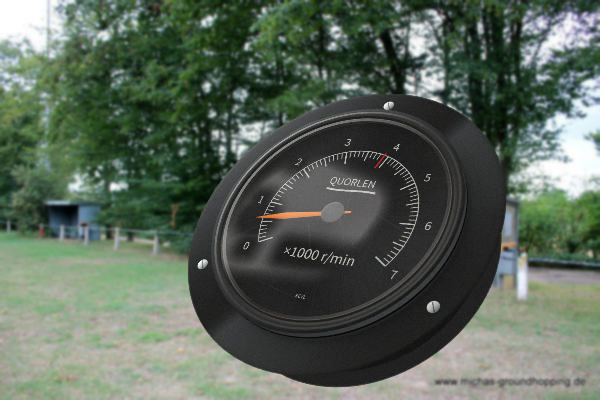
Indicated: 500rpm
